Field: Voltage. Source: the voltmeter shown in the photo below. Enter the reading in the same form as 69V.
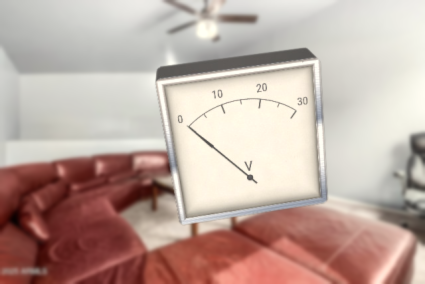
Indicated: 0V
